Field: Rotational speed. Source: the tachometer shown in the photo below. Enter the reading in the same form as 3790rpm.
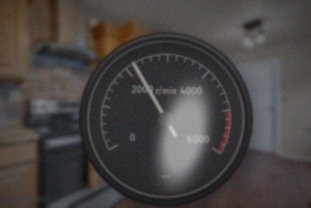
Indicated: 2200rpm
